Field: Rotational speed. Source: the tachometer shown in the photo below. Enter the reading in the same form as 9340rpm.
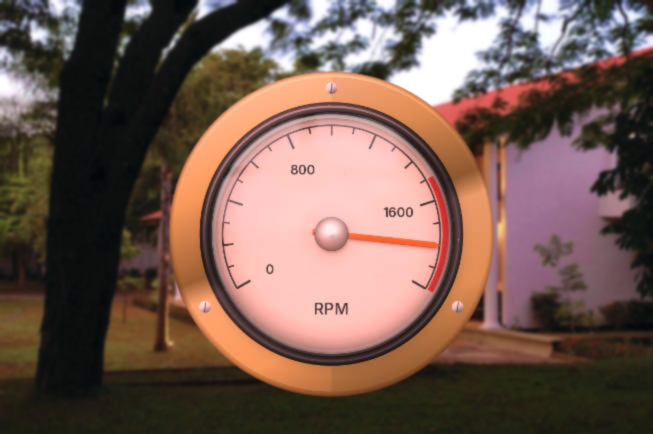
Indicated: 1800rpm
